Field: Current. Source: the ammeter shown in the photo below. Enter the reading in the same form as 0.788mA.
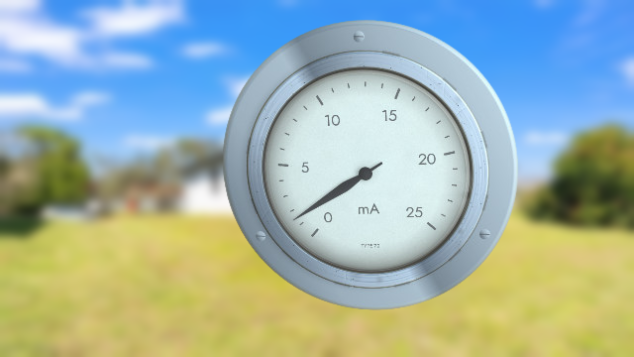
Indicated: 1.5mA
